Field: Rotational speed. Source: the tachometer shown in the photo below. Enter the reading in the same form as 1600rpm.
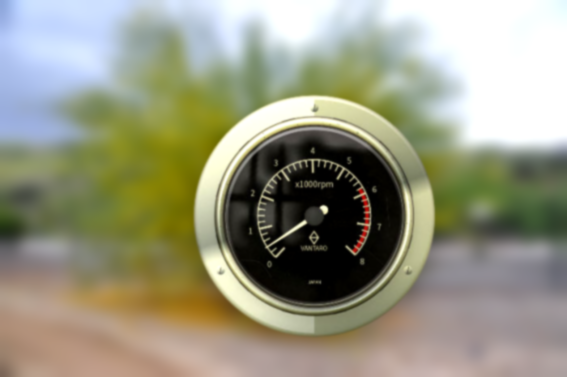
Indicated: 400rpm
